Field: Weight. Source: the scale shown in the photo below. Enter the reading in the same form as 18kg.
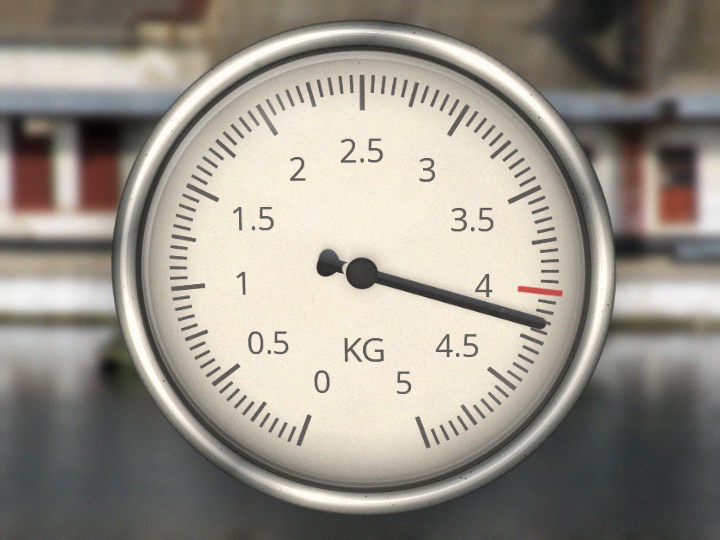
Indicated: 4.15kg
